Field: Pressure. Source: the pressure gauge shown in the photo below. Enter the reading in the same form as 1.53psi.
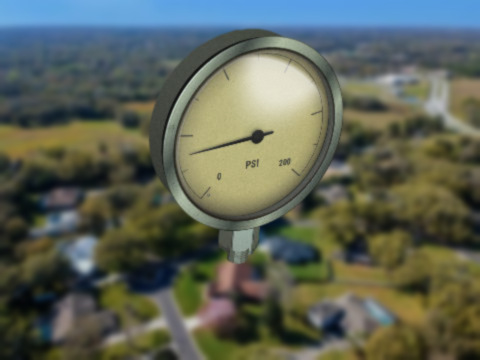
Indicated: 30psi
